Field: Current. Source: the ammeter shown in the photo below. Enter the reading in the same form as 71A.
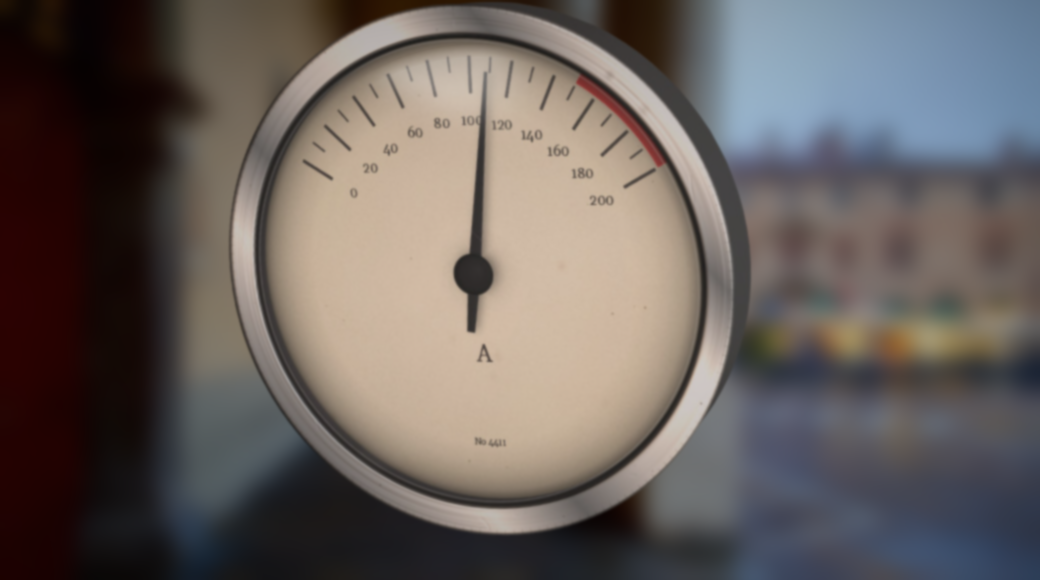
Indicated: 110A
